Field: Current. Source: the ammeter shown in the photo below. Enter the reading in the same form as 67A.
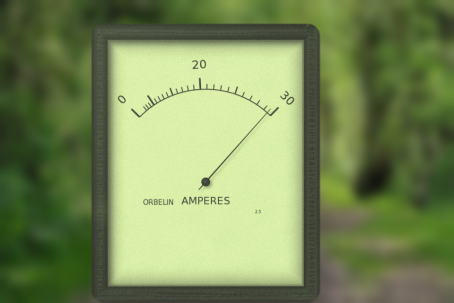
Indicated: 29.5A
